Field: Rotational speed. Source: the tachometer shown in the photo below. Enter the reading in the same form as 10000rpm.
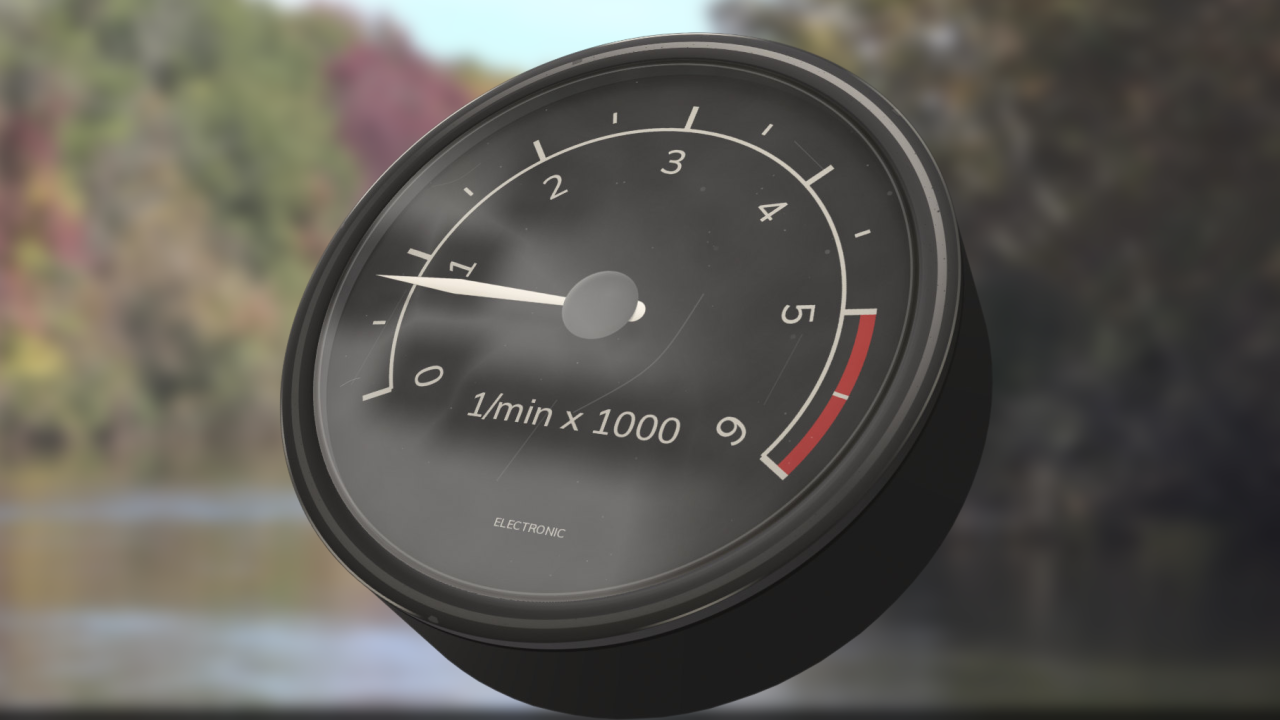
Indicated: 750rpm
